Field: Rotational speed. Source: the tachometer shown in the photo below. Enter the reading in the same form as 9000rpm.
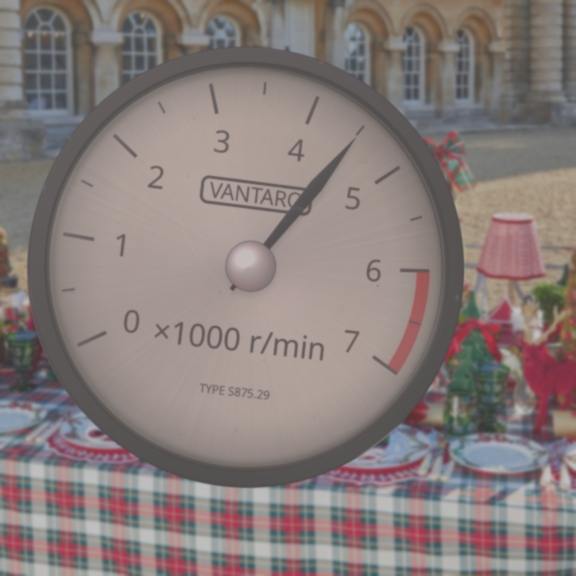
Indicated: 4500rpm
